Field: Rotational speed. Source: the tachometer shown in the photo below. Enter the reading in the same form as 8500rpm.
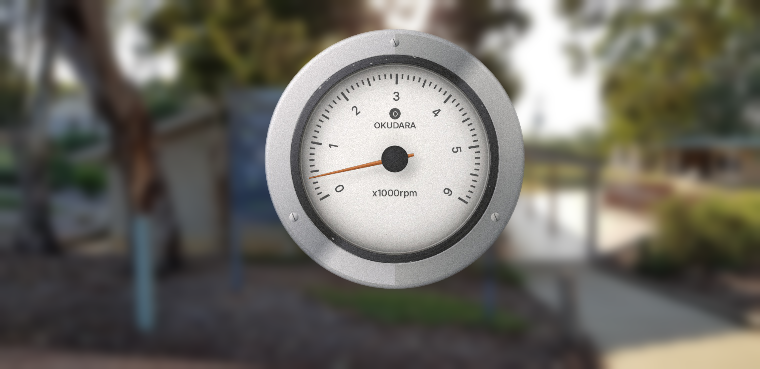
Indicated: 400rpm
